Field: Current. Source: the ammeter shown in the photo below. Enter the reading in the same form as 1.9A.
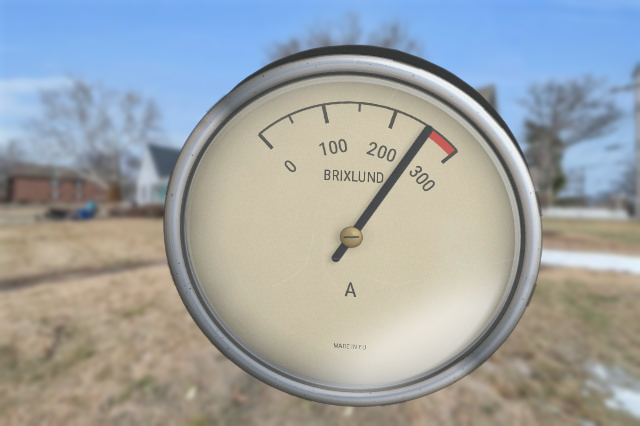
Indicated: 250A
